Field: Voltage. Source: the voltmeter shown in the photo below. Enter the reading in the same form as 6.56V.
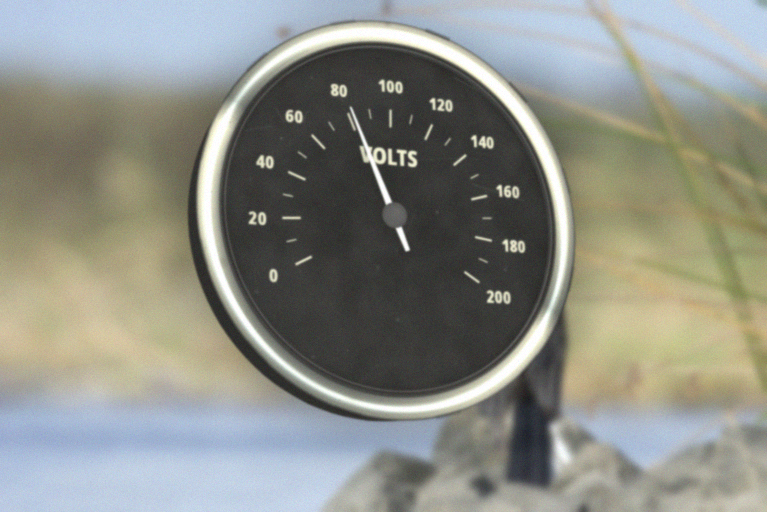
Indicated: 80V
